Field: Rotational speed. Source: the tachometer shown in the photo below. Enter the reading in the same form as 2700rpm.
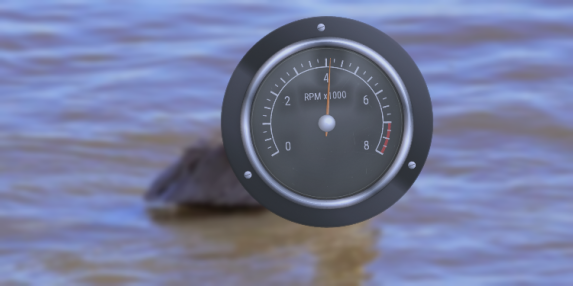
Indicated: 4125rpm
